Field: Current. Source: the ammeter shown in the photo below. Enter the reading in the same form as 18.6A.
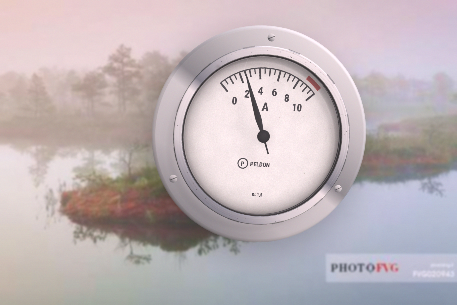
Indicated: 2.5A
